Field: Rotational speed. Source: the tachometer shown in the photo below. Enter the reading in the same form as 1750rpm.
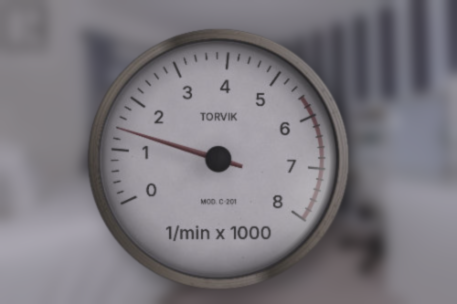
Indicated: 1400rpm
